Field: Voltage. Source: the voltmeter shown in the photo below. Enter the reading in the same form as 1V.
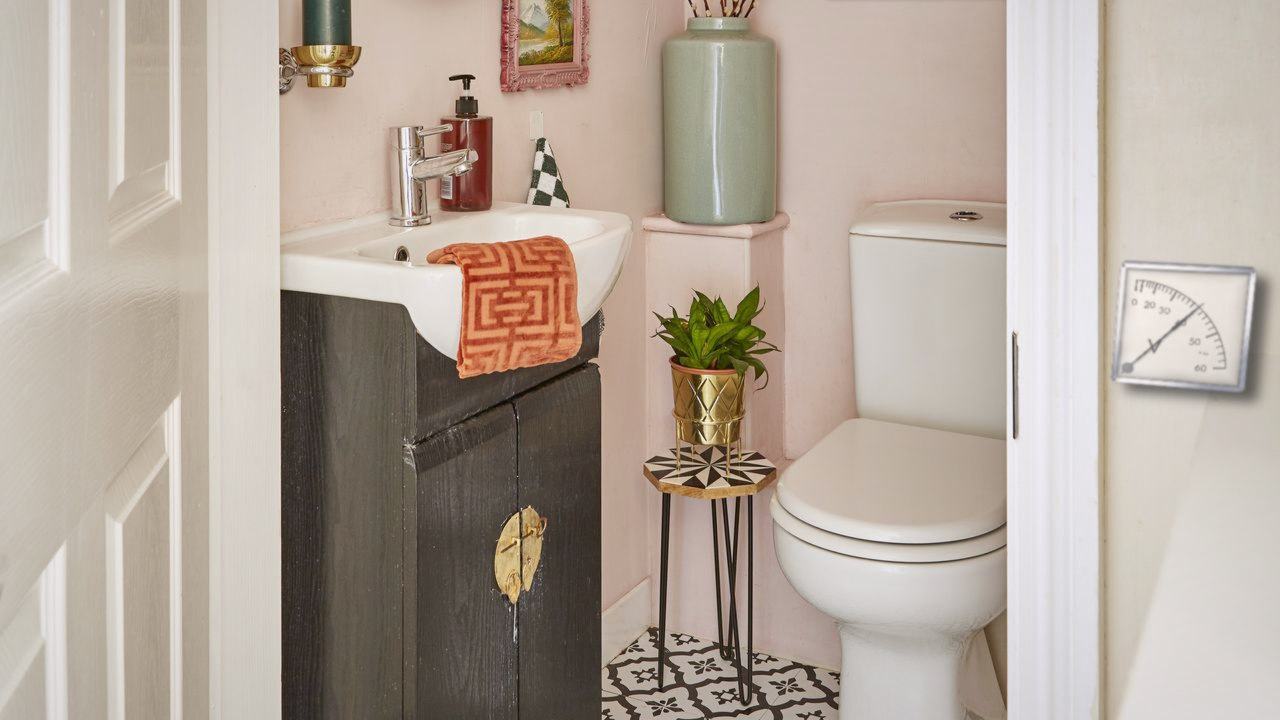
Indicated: 40V
